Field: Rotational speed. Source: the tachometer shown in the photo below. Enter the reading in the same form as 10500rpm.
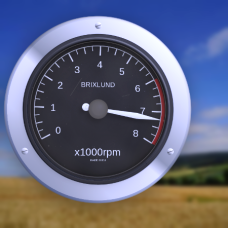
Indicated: 7250rpm
